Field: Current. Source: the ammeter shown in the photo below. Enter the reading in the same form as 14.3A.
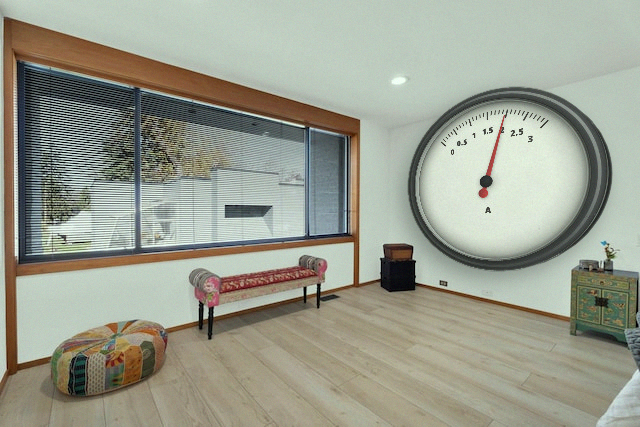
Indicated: 2A
